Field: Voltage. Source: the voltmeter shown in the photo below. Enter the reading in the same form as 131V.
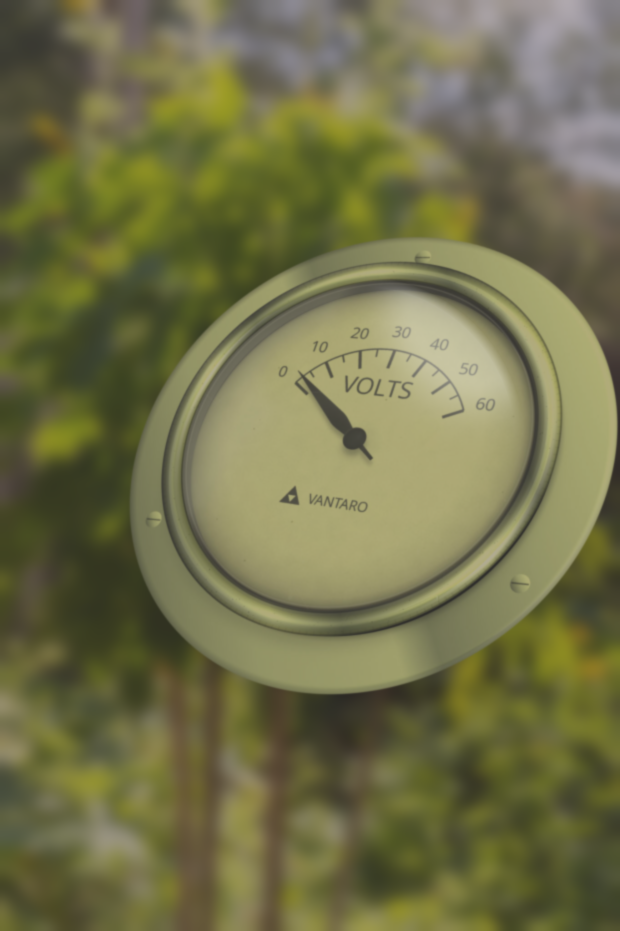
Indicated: 2.5V
